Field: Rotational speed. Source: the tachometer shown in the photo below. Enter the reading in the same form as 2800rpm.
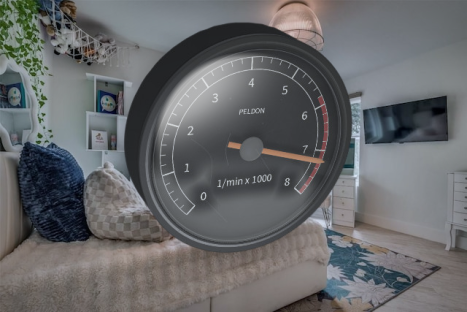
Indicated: 7200rpm
